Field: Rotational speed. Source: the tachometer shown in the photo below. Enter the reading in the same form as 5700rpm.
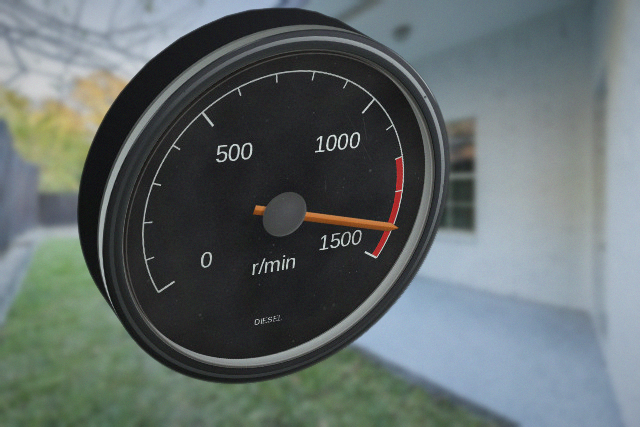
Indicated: 1400rpm
